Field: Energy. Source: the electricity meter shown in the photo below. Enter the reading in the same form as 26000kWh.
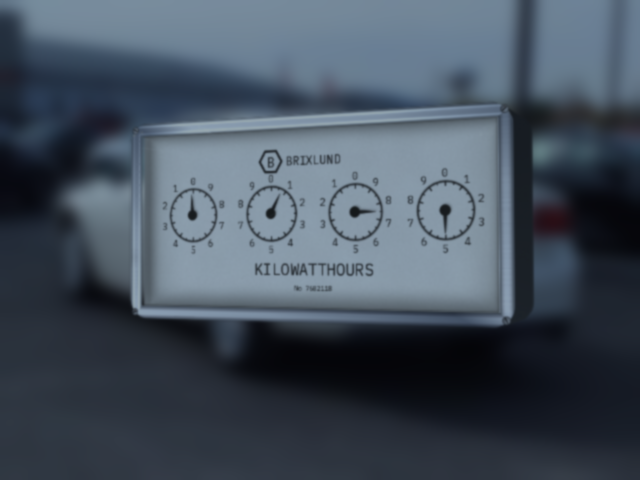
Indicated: 75kWh
